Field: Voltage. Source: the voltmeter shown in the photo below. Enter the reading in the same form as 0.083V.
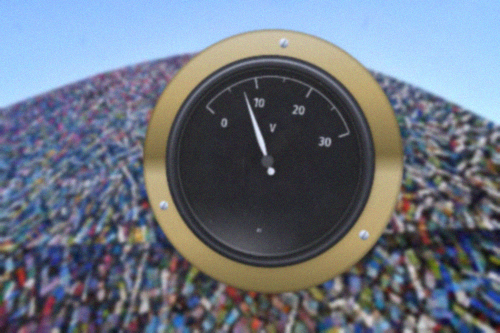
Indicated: 7.5V
